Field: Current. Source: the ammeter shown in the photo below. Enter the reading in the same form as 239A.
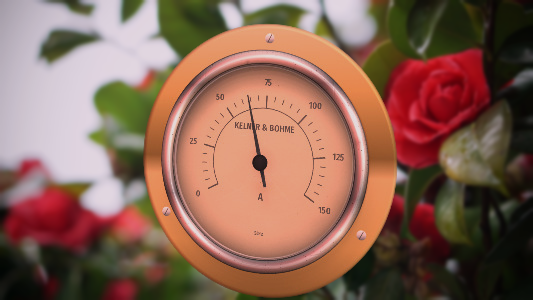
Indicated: 65A
